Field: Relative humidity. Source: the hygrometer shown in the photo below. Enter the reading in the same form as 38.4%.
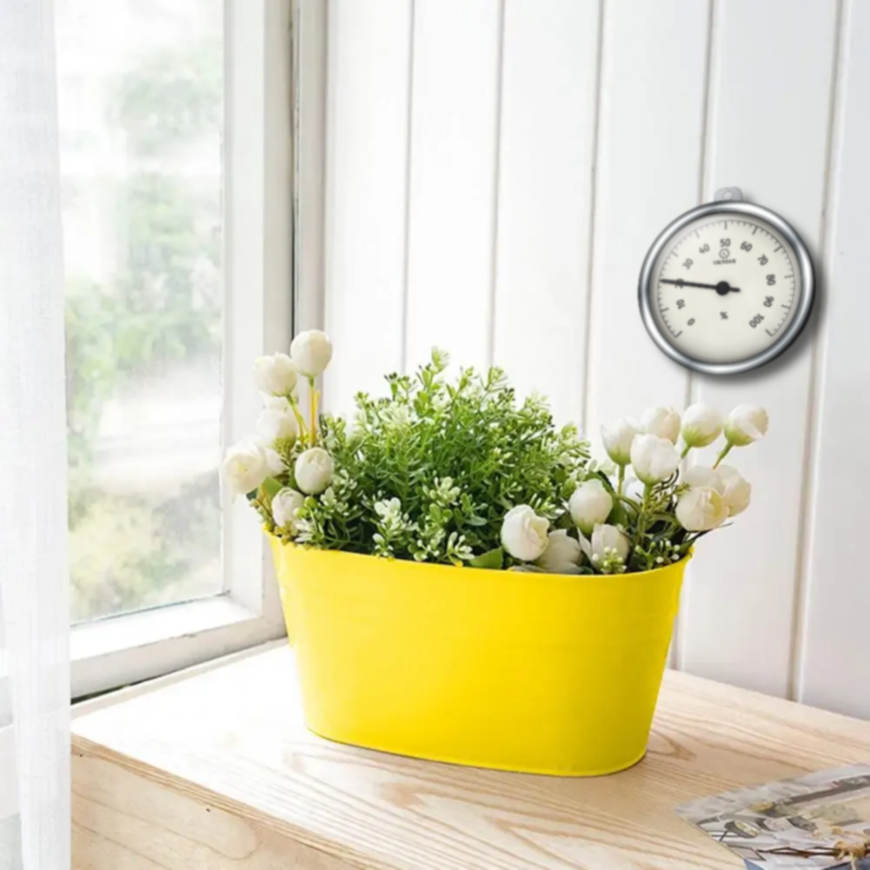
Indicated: 20%
